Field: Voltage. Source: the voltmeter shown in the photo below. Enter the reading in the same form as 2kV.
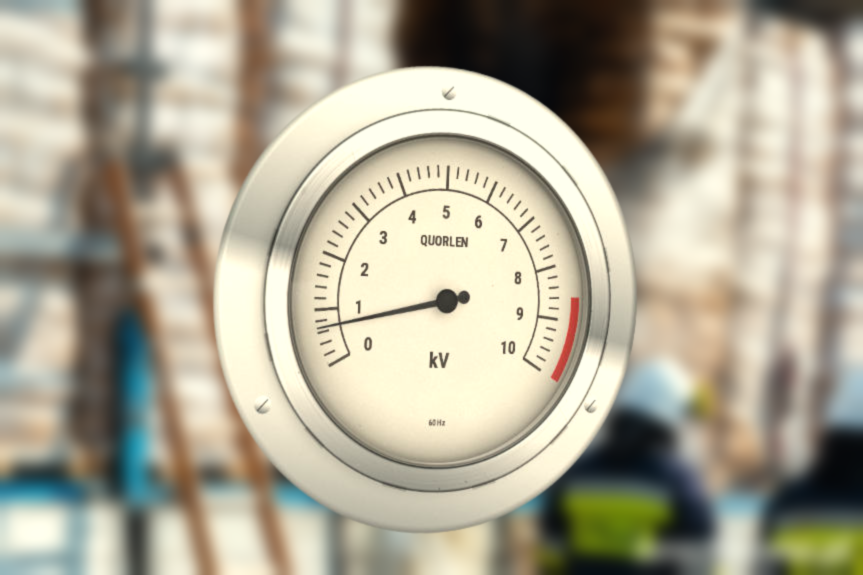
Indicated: 0.7kV
